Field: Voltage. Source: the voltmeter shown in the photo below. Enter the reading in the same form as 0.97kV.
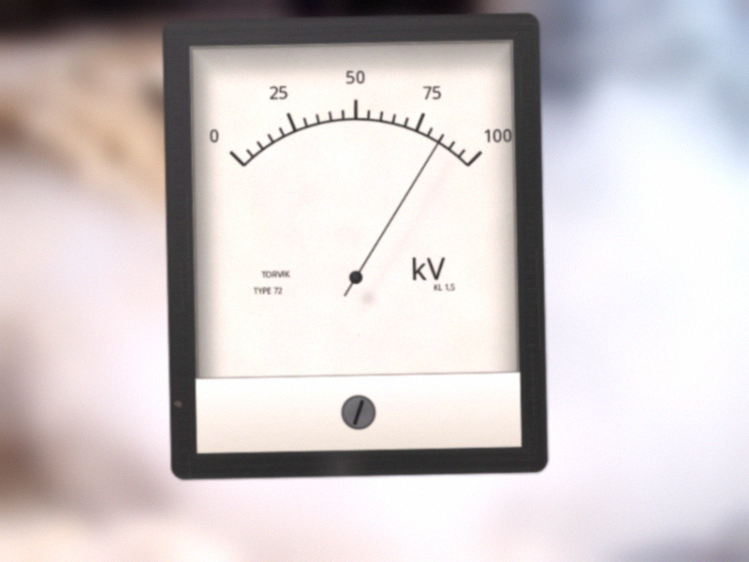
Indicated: 85kV
